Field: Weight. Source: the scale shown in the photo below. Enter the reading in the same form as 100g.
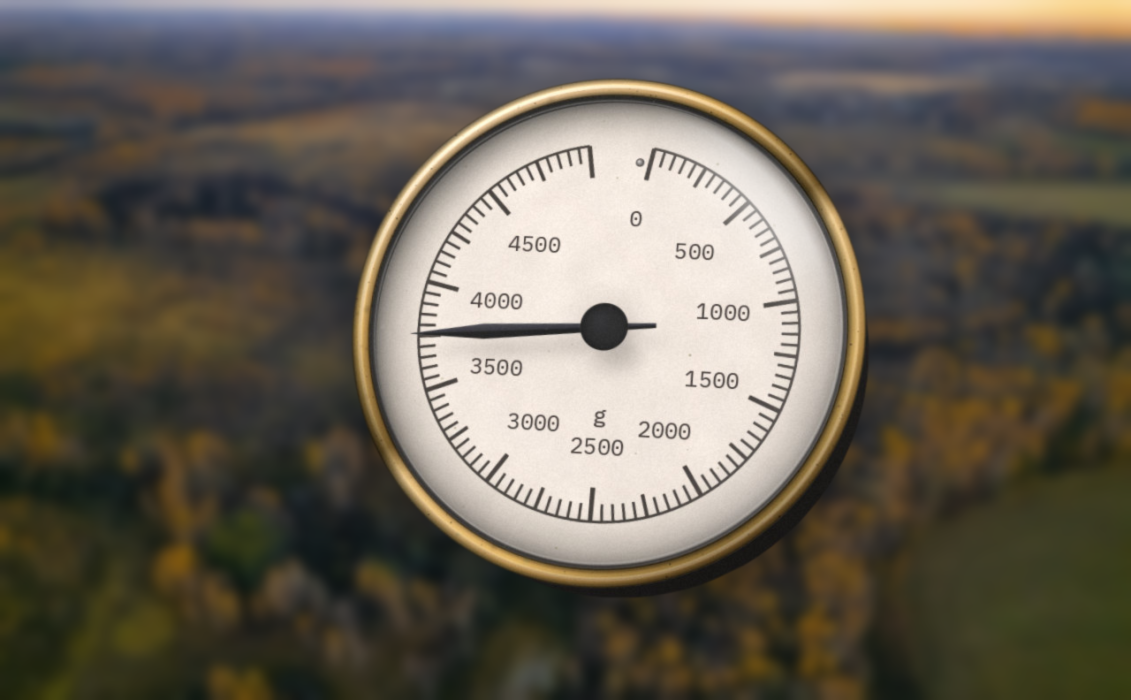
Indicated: 3750g
